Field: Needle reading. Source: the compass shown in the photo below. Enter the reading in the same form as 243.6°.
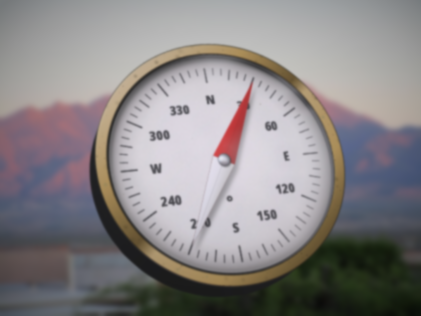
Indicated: 30°
